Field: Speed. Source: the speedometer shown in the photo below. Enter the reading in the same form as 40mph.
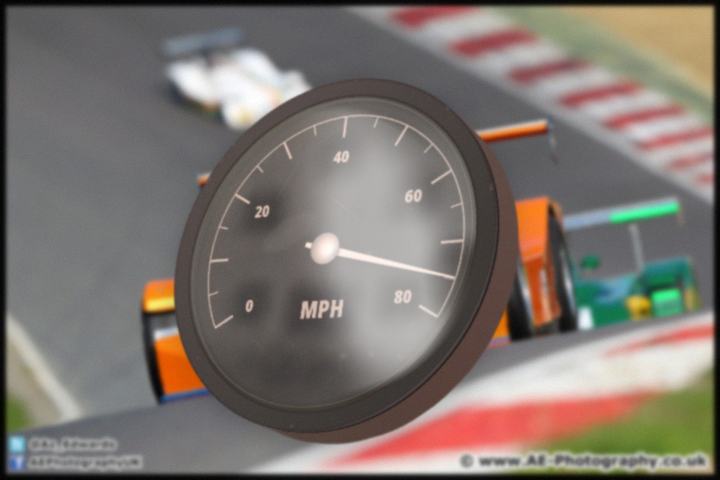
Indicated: 75mph
